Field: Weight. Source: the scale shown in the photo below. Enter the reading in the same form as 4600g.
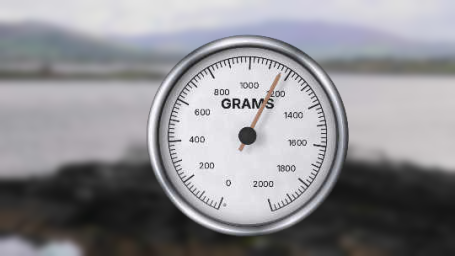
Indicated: 1160g
